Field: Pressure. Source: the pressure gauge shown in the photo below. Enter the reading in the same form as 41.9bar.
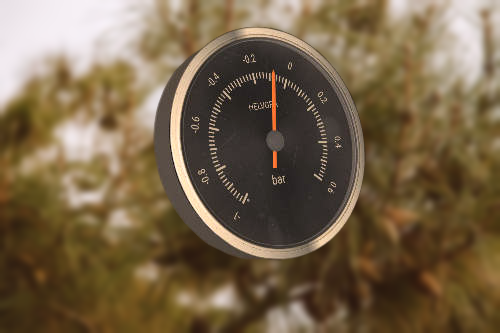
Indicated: -0.1bar
